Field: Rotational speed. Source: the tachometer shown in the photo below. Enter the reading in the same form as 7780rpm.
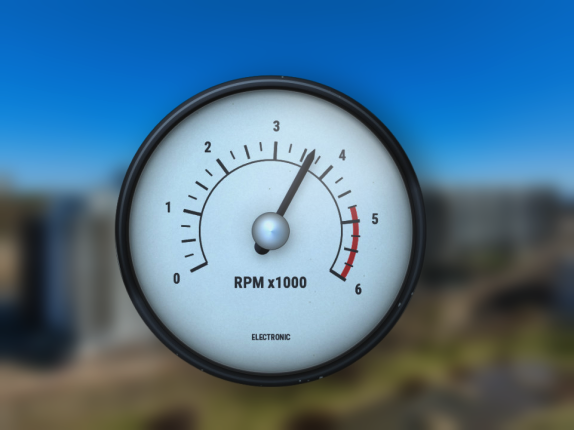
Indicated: 3625rpm
